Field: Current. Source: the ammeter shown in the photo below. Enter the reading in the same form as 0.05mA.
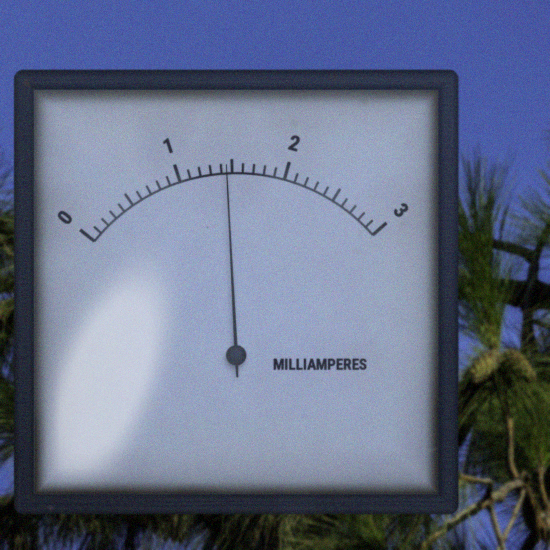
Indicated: 1.45mA
